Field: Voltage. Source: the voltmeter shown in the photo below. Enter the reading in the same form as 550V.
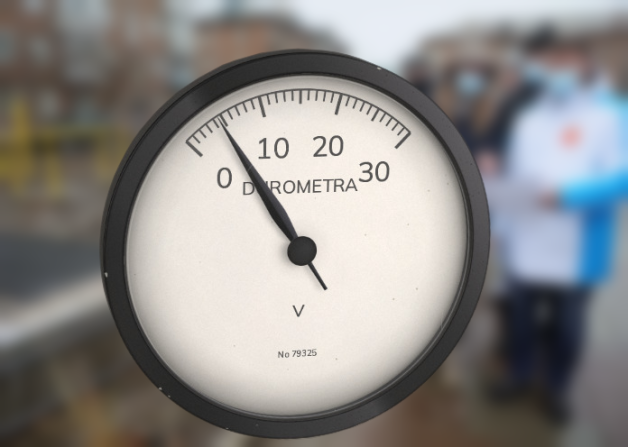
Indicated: 4.5V
